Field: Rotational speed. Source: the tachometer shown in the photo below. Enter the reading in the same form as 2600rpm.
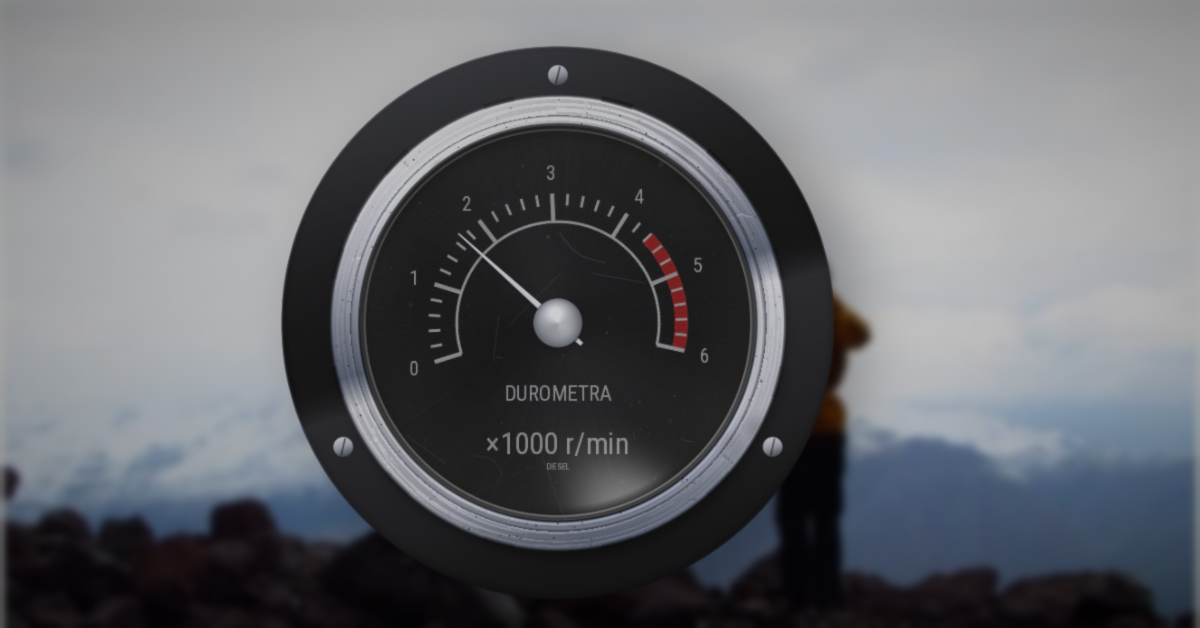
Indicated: 1700rpm
